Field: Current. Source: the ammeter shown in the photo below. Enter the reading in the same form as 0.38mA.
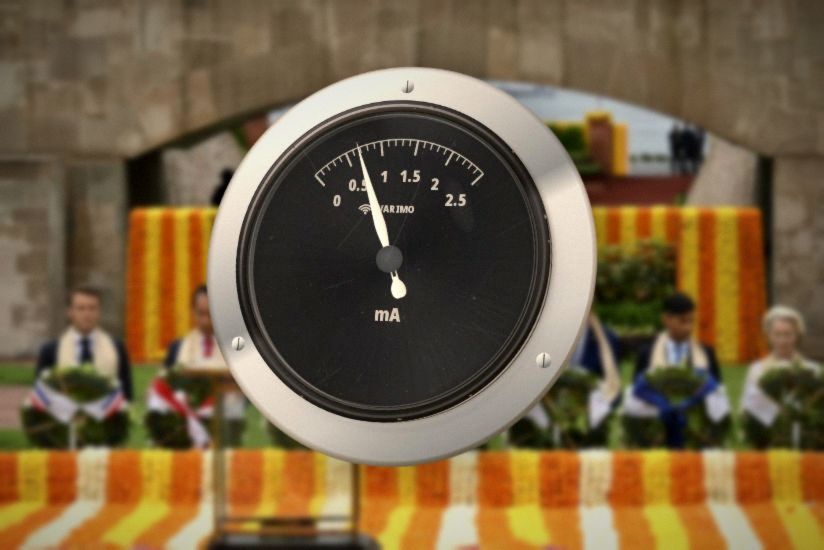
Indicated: 0.7mA
